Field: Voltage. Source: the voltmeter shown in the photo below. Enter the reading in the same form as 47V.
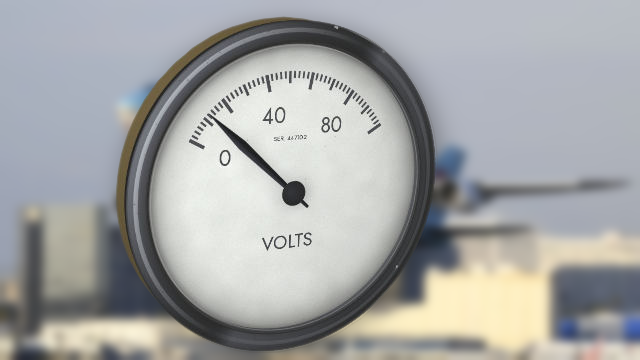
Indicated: 12V
